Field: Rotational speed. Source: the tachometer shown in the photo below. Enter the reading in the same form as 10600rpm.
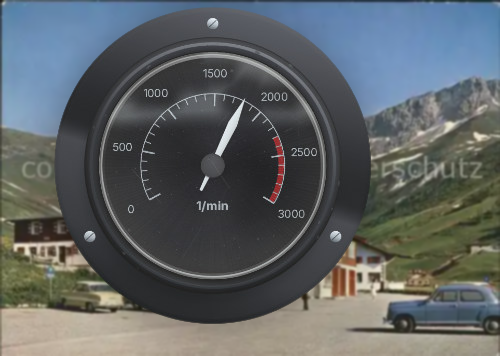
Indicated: 1800rpm
